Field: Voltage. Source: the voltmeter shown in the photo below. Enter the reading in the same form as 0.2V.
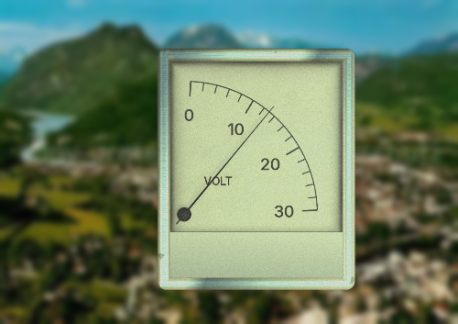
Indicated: 13V
